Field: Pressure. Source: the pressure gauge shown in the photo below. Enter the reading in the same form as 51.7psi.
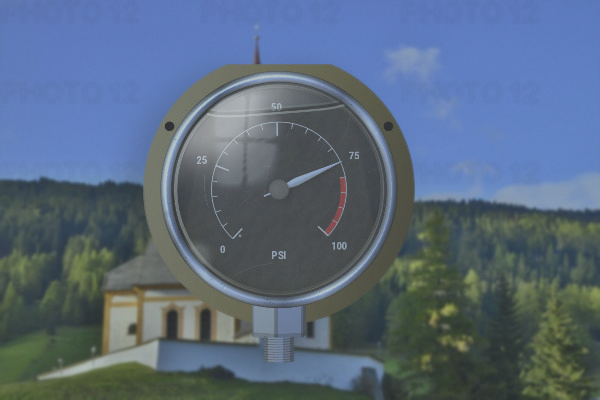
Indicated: 75psi
